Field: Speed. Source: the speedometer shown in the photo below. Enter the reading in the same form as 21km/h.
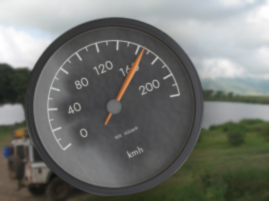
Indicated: 165km/h
